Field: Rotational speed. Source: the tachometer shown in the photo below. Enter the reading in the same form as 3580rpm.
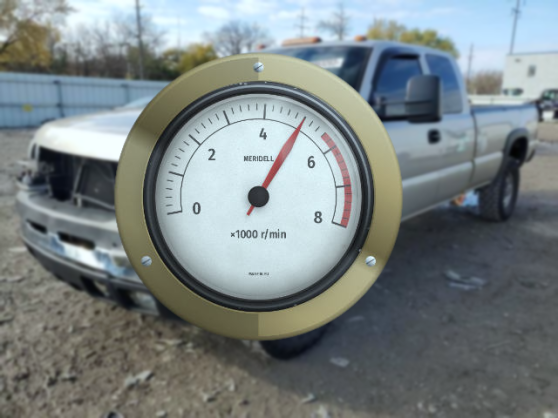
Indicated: 5000rpm
